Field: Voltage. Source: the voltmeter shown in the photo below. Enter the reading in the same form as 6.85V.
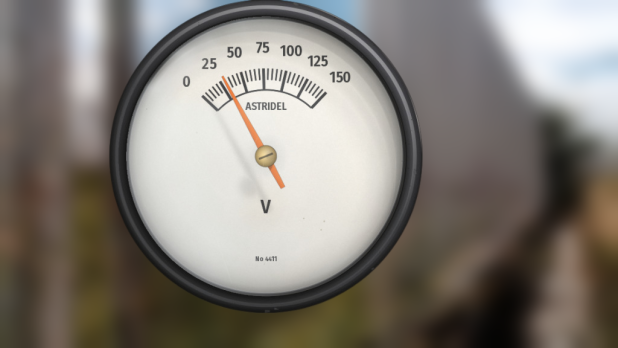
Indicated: 30V
